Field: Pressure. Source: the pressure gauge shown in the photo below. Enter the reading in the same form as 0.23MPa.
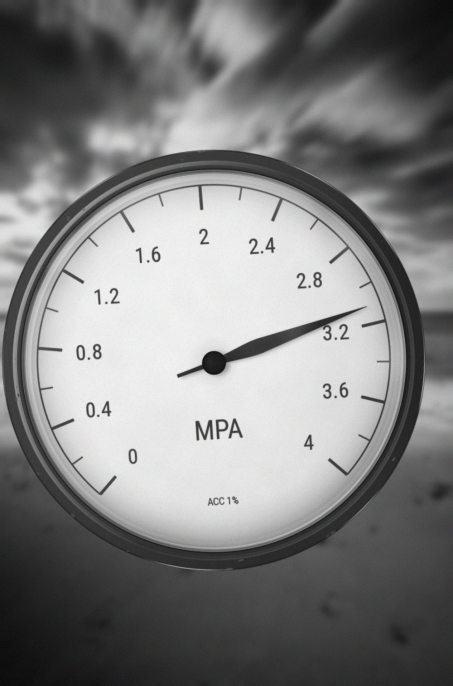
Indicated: 3.1MPa
